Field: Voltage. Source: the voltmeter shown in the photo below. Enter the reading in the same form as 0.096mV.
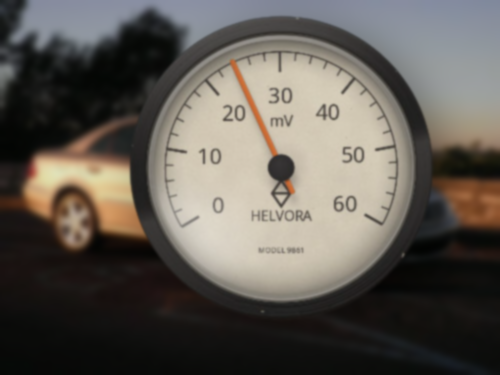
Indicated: 24mV
